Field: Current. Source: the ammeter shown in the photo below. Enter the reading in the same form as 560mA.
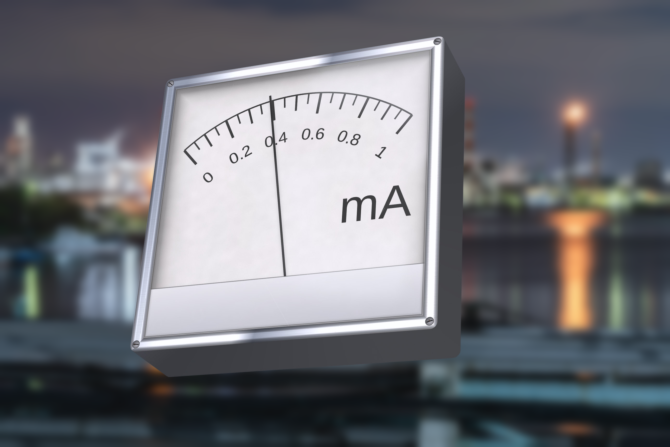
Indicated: 0.4mA
